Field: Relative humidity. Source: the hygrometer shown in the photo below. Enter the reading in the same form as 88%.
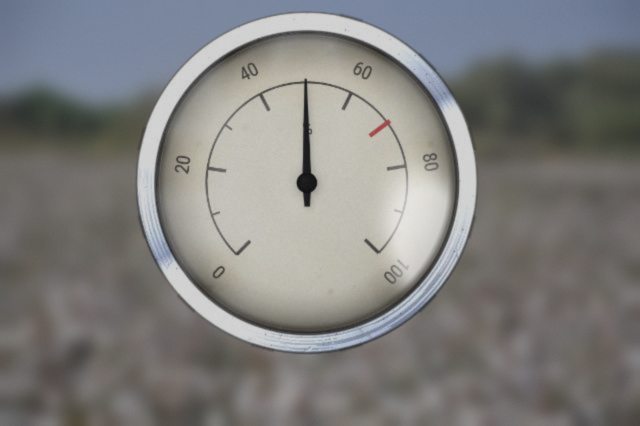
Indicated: 50%
